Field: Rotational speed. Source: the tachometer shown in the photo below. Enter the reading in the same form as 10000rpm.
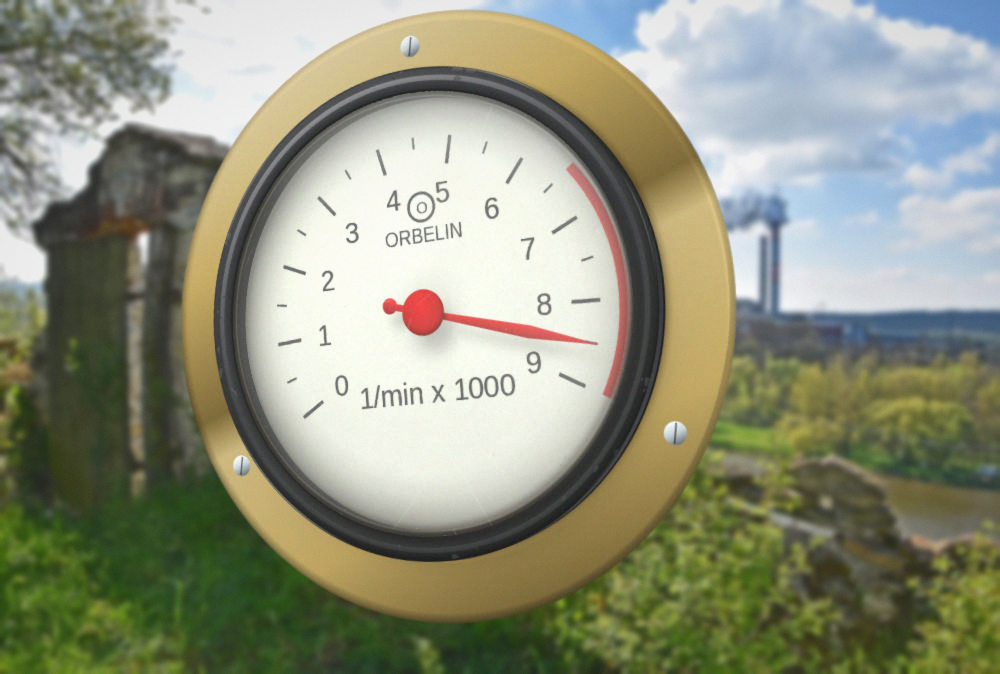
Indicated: 8500rpm
